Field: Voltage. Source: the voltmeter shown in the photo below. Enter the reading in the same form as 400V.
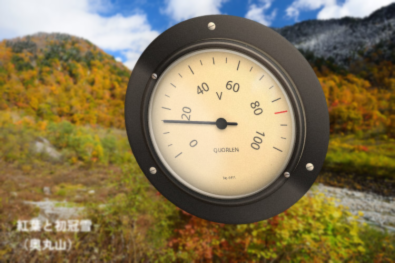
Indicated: 15V
